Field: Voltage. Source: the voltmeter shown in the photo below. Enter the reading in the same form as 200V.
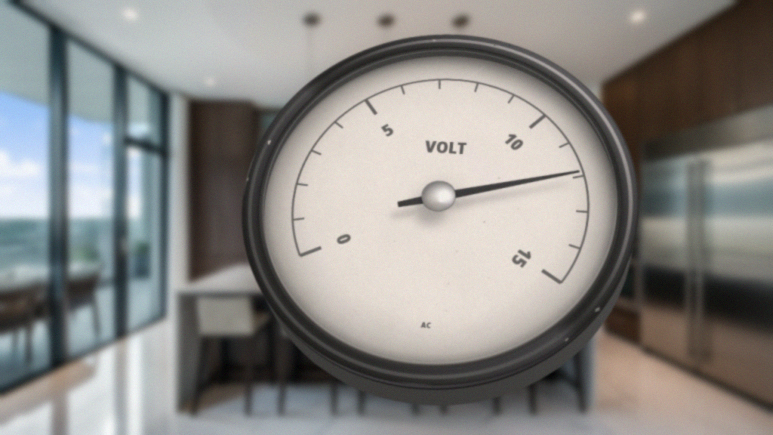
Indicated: 12V
